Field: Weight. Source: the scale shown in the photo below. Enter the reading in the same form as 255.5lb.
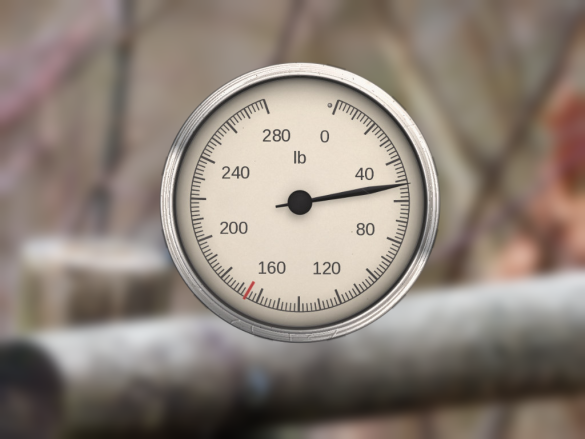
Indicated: 52lb
